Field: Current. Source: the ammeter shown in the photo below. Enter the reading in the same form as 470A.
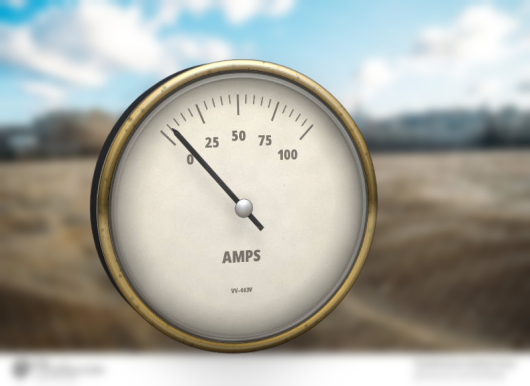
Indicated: 5A
